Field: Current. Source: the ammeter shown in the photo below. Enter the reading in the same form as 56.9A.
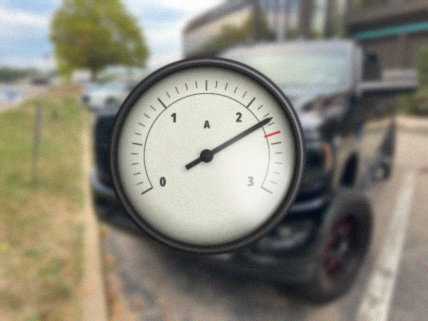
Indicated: 2.25A
